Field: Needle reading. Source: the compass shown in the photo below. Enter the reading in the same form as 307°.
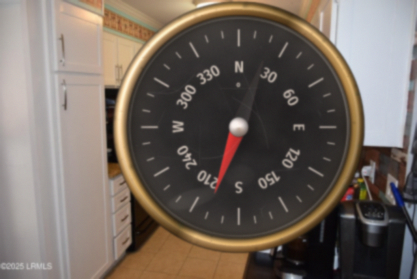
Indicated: 200°
